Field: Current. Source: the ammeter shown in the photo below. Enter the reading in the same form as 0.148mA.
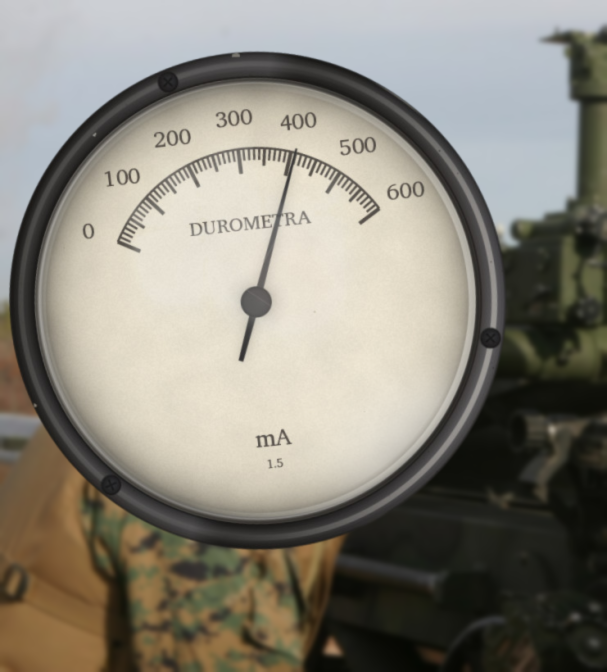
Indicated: 410mA
